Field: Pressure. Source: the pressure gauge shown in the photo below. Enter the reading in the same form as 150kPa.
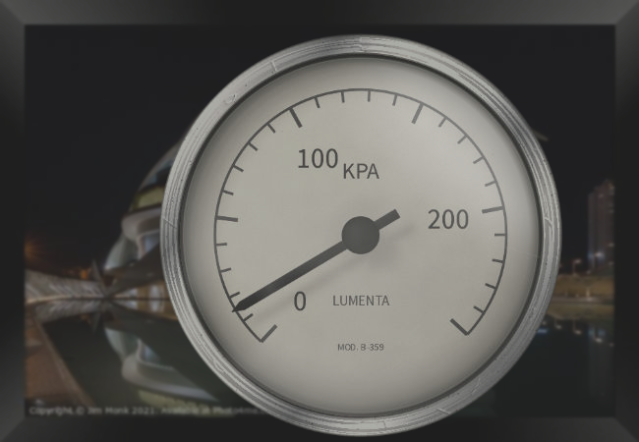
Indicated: 15kPa
